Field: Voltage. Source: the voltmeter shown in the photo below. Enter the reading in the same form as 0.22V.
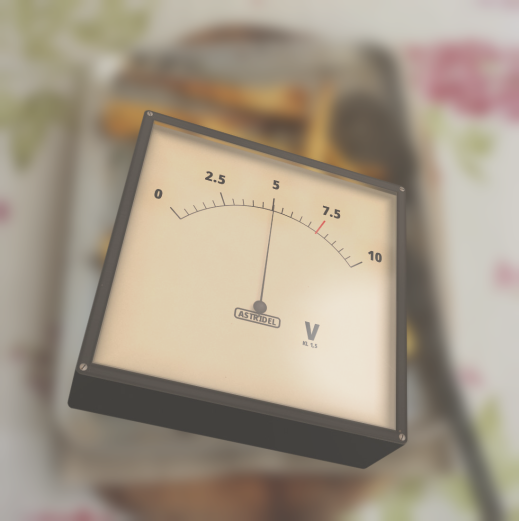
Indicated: 5V
